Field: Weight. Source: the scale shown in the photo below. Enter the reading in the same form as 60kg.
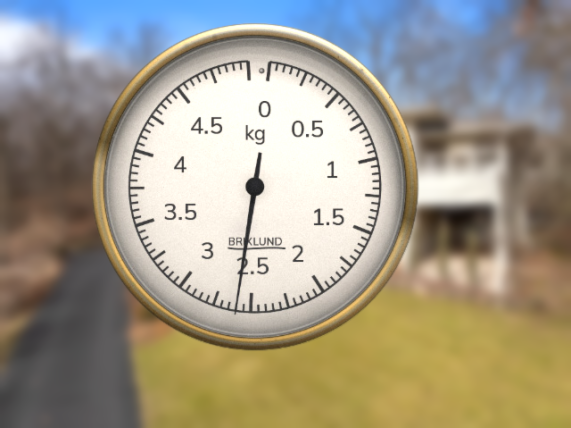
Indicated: 2.6kg
